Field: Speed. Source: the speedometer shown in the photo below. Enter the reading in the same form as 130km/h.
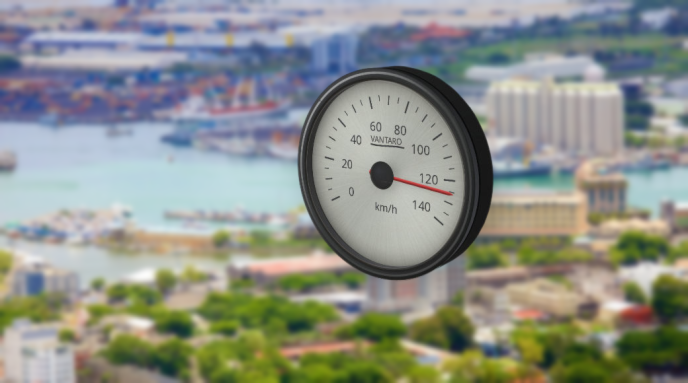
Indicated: 125km/h
